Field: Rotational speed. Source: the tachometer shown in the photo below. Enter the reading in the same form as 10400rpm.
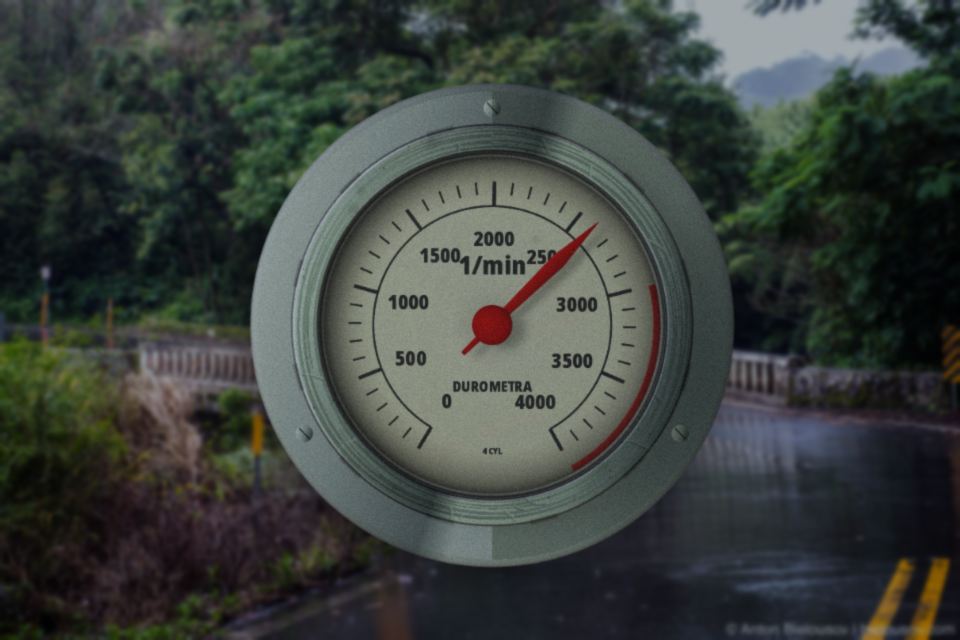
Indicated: 2600rpm
